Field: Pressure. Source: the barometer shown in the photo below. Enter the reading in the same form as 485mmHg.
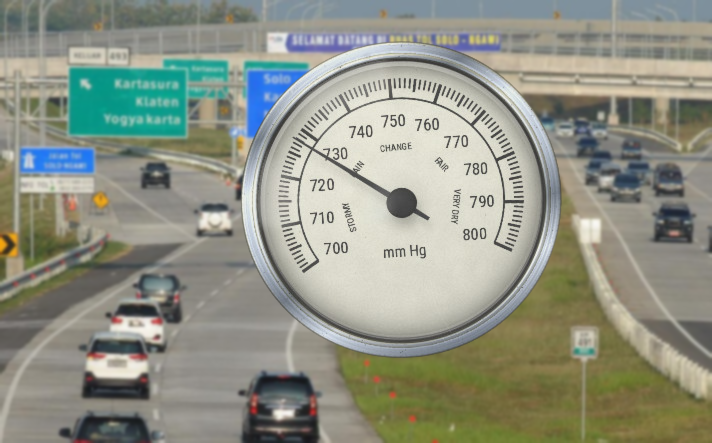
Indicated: 728mmHg
